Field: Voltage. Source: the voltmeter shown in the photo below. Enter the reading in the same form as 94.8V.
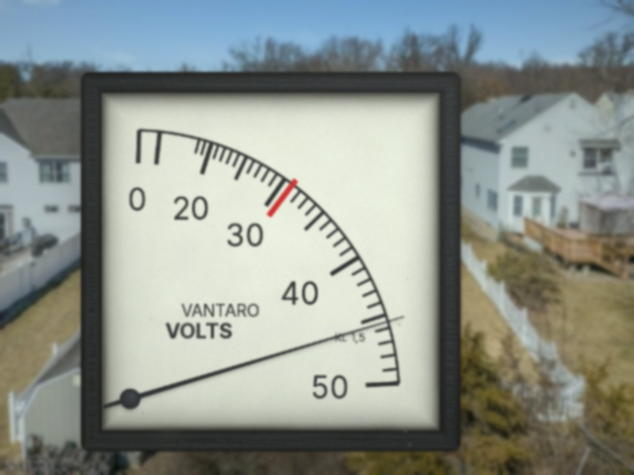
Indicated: 45.5V
